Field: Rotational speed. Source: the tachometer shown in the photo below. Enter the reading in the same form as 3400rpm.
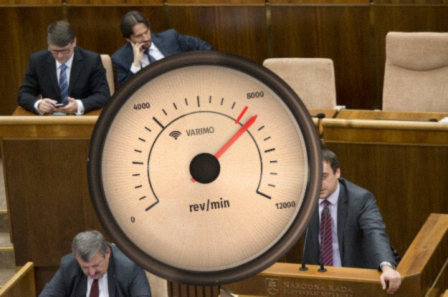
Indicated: 8500rpm
